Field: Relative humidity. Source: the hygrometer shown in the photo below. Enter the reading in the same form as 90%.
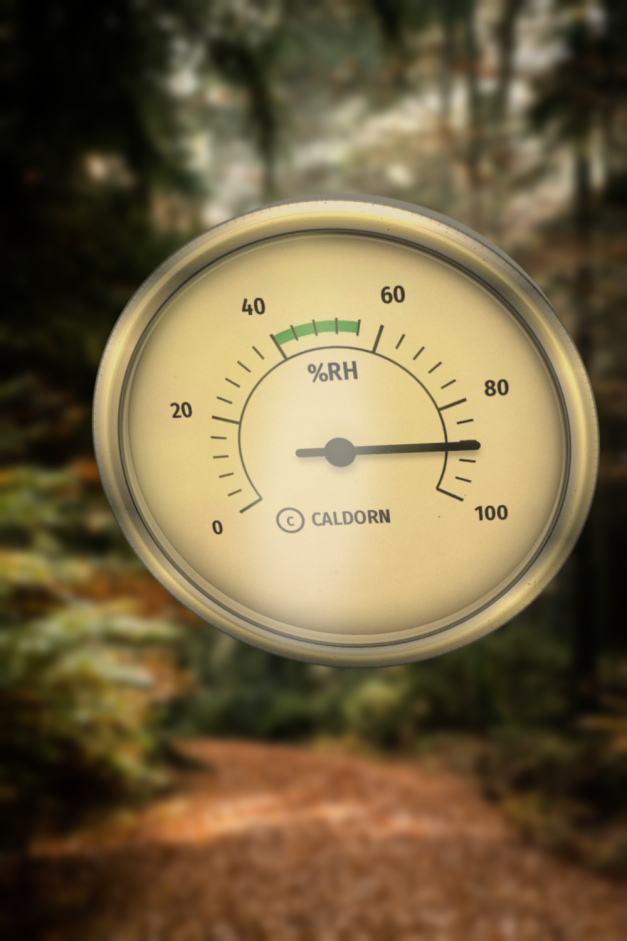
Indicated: 88%
